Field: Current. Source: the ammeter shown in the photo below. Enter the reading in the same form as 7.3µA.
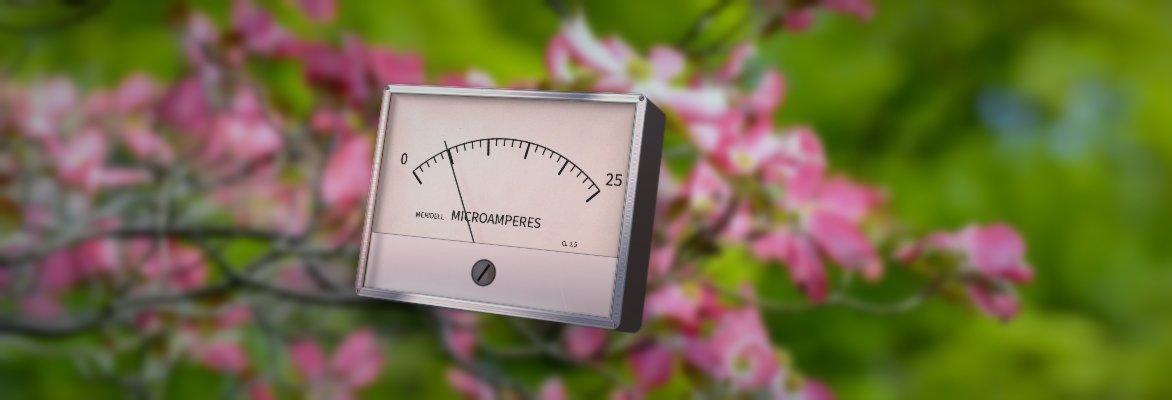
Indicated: 5µA
